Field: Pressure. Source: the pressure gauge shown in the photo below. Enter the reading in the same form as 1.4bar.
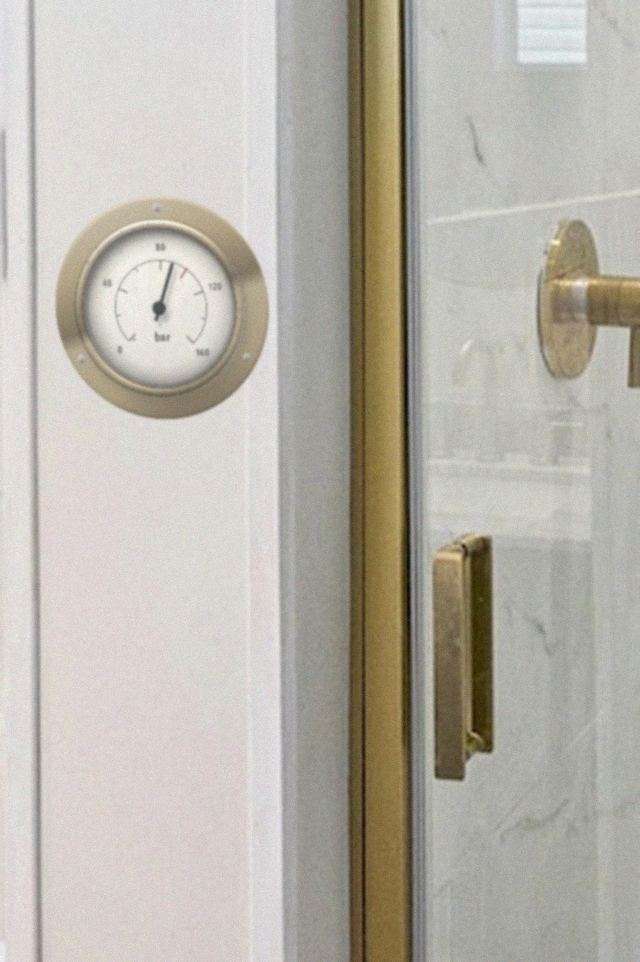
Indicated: 90bar
